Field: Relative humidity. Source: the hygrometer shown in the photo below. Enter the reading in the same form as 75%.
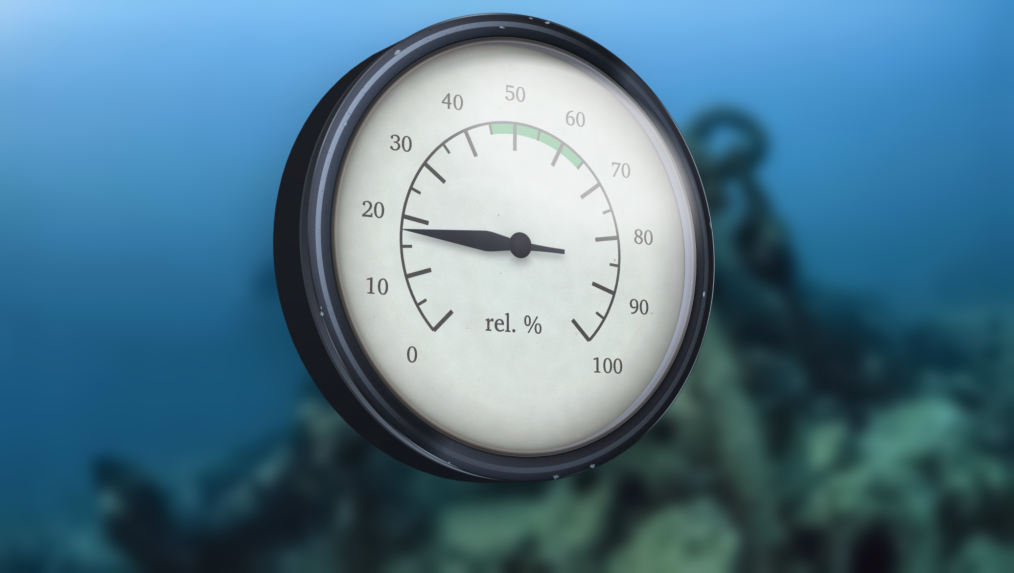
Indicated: 17.5%
